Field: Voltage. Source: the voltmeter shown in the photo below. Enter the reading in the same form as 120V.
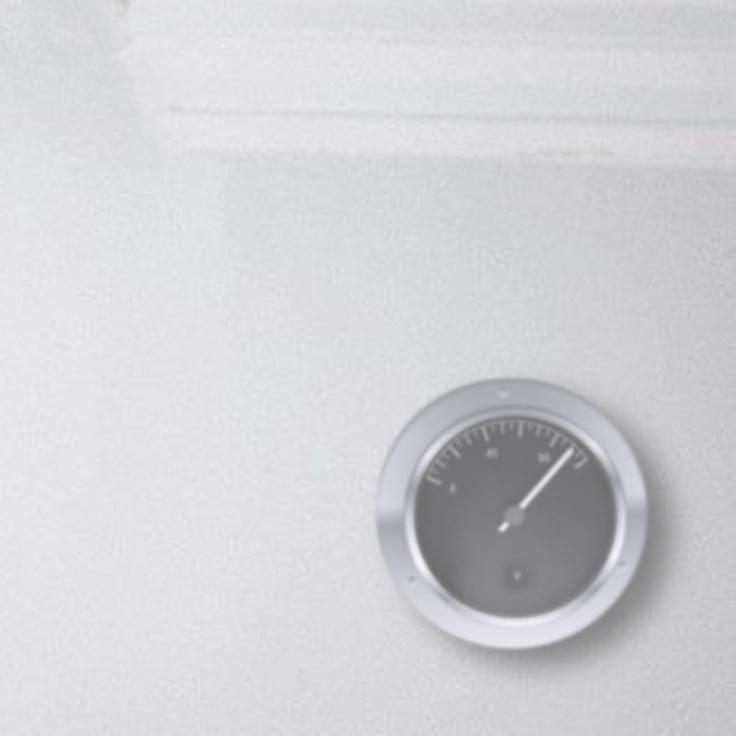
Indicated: 90V
